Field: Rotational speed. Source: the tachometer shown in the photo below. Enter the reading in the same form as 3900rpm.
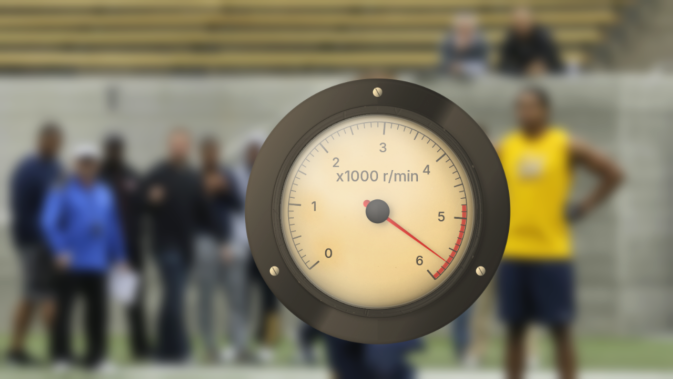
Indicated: 5700rpm
